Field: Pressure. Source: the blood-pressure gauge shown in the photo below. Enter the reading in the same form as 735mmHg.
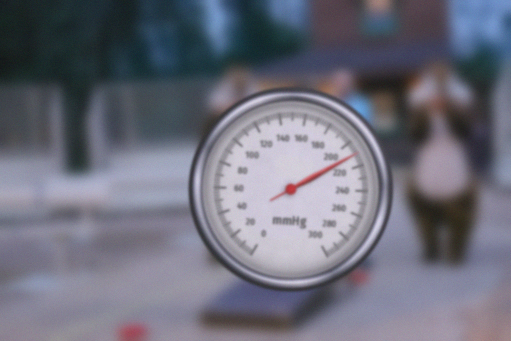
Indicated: 210mmHg
